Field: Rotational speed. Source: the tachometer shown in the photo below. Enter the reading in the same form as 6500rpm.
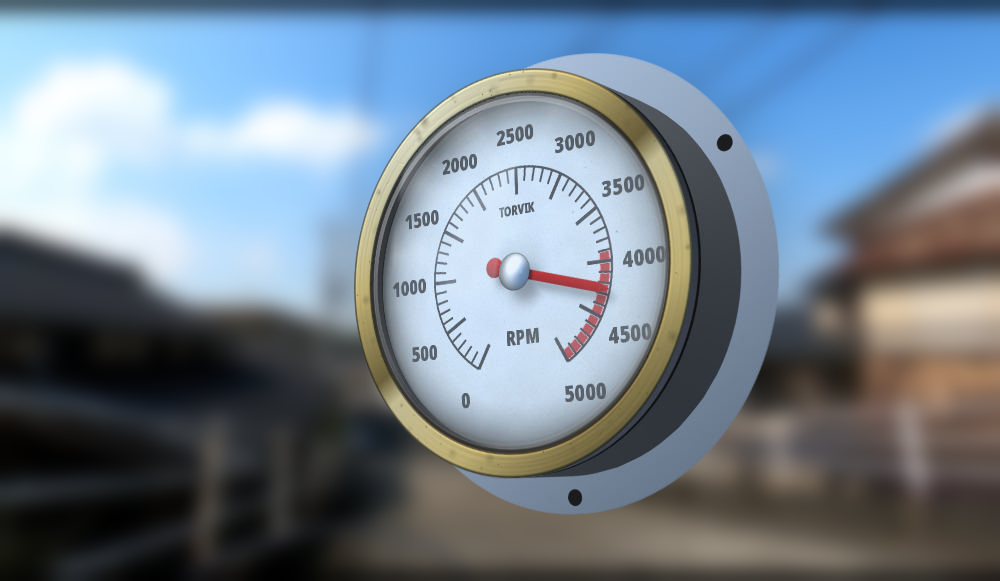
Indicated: 4250rpm
